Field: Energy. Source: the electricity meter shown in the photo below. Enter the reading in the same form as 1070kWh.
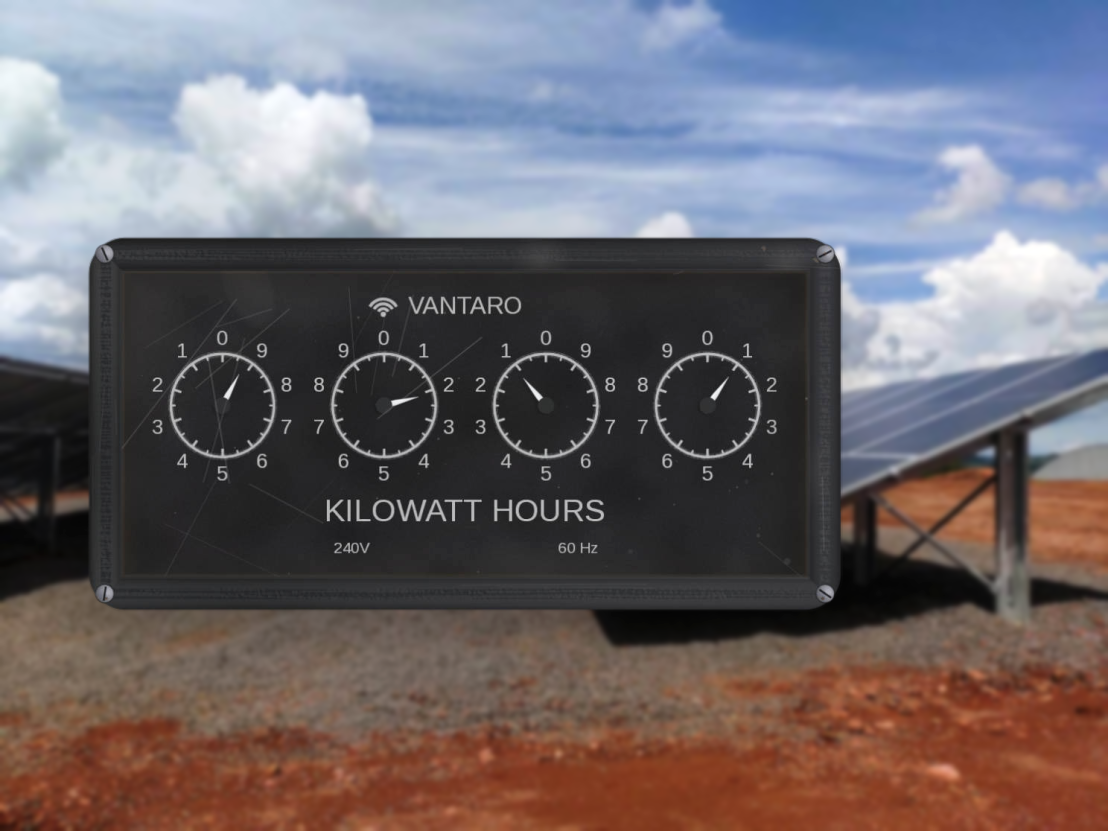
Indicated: 9211kWh
